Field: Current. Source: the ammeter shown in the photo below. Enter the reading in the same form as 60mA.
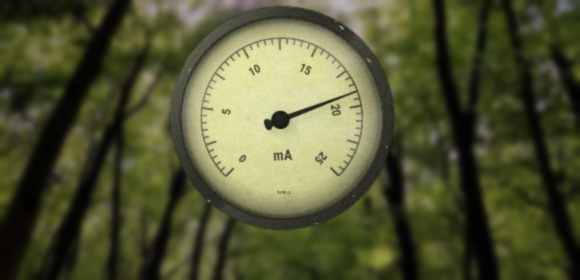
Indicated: 19mA
